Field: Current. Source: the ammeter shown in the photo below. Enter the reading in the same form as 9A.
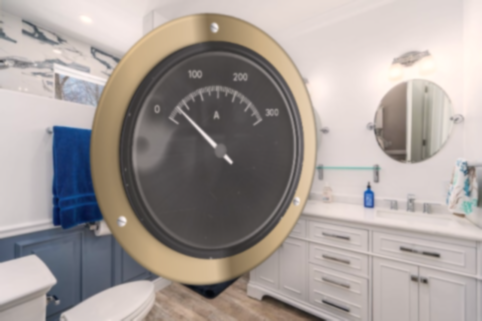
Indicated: 25A
